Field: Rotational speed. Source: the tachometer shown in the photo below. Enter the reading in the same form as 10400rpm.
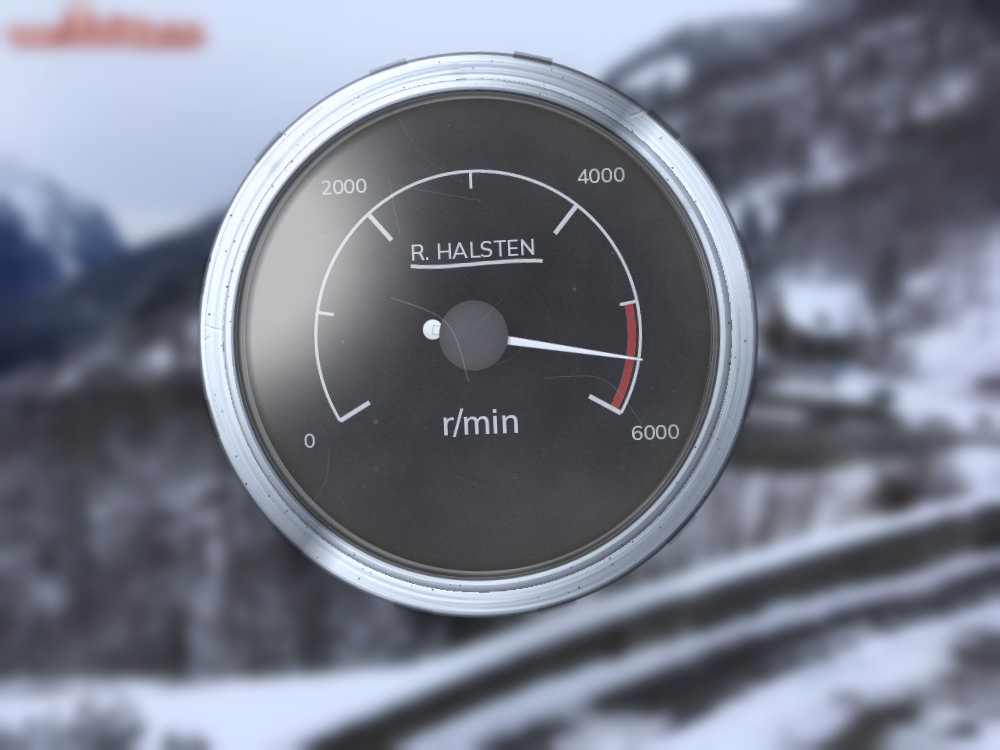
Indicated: 5500rpm
